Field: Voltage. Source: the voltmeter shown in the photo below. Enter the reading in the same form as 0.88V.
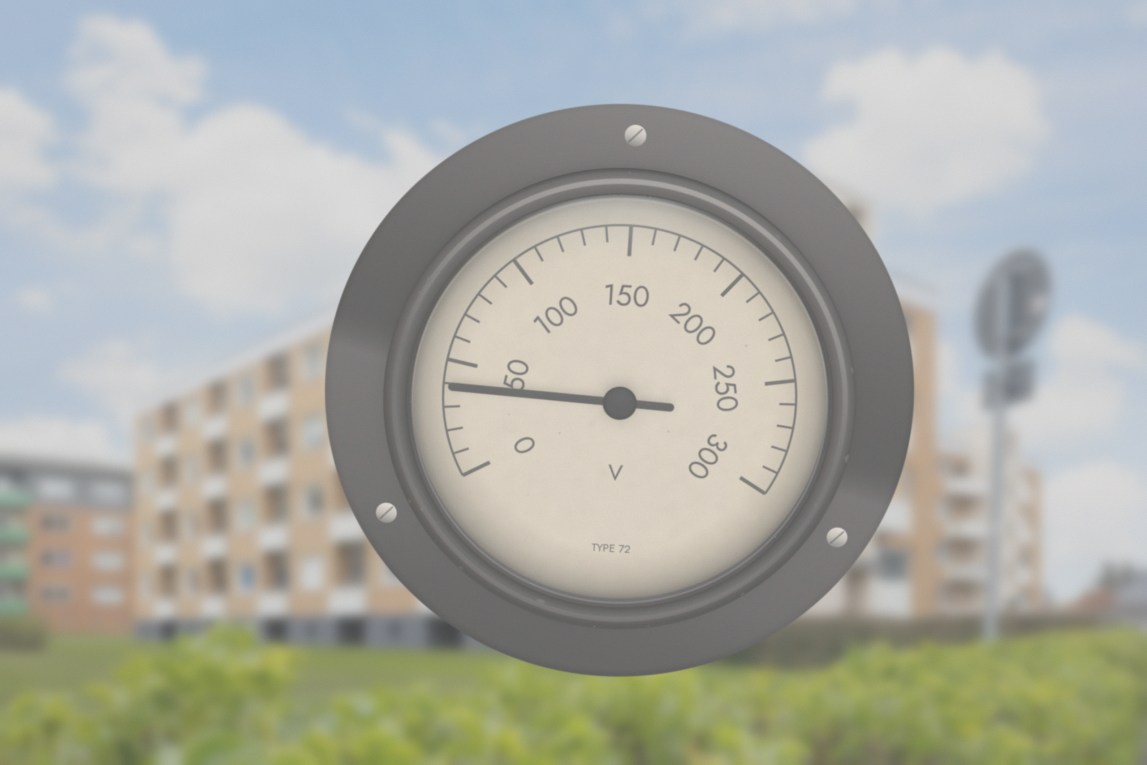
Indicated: 40V
